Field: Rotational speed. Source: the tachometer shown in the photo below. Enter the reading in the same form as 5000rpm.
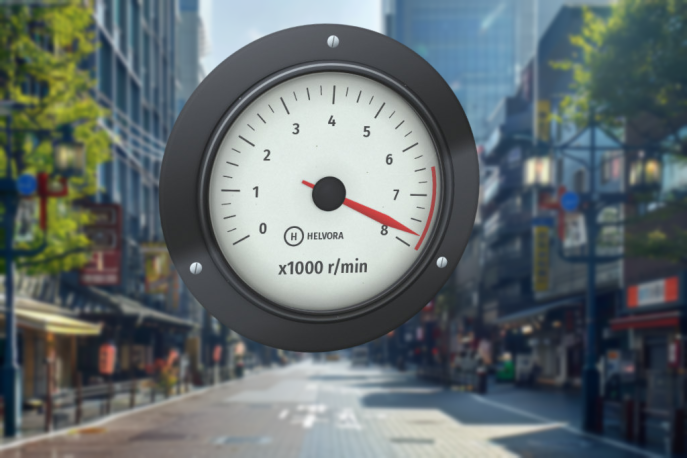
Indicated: 7750rpm
